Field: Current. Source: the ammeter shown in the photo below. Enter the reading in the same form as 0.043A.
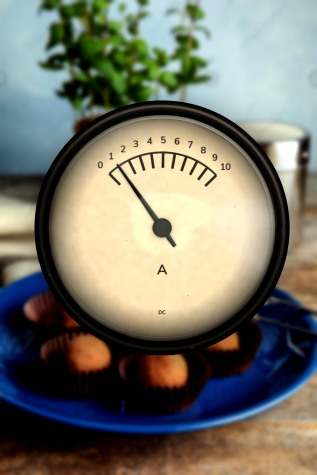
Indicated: 1A
